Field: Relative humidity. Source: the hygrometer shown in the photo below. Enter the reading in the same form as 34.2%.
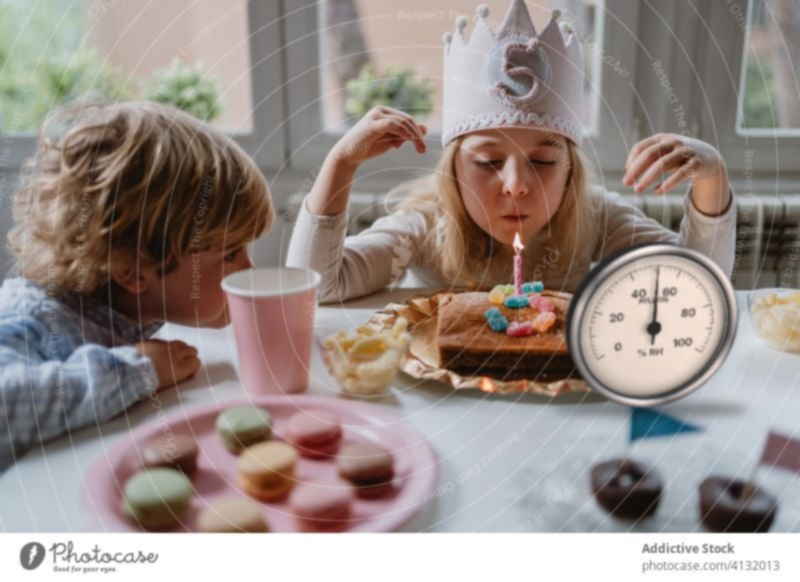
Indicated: 50%
